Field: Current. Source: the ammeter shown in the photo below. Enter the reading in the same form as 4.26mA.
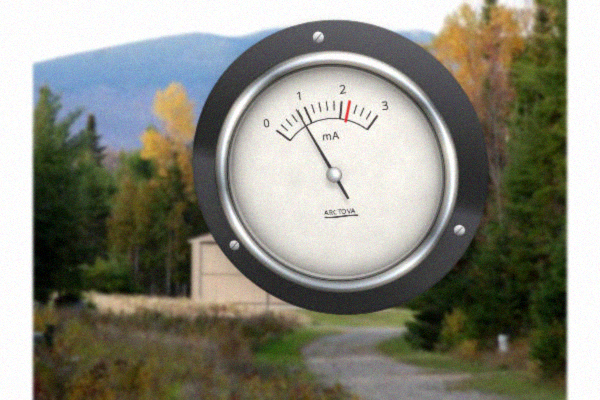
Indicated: 0.8mA
